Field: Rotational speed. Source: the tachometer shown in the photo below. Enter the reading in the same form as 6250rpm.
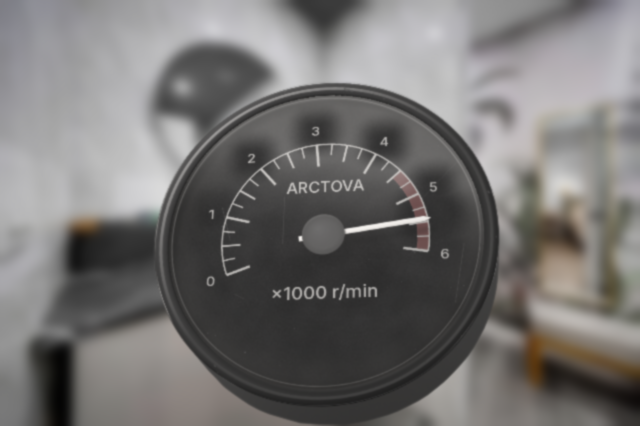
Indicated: 5500rpm
